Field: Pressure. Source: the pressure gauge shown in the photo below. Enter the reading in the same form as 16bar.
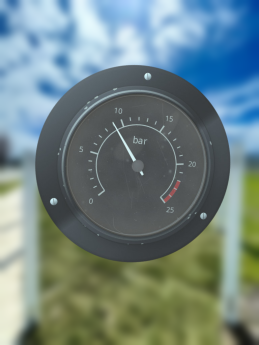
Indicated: 9bar
